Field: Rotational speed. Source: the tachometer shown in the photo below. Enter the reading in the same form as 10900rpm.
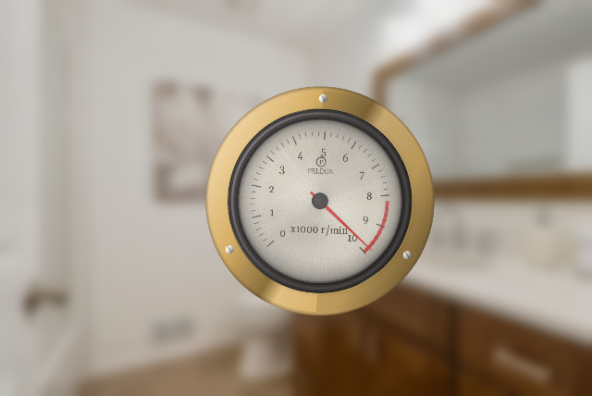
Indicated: 9800rpm
